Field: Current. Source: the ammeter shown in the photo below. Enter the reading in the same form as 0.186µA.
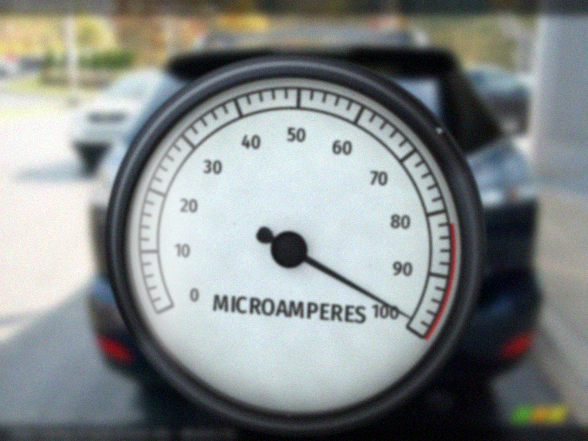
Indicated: 98µA
